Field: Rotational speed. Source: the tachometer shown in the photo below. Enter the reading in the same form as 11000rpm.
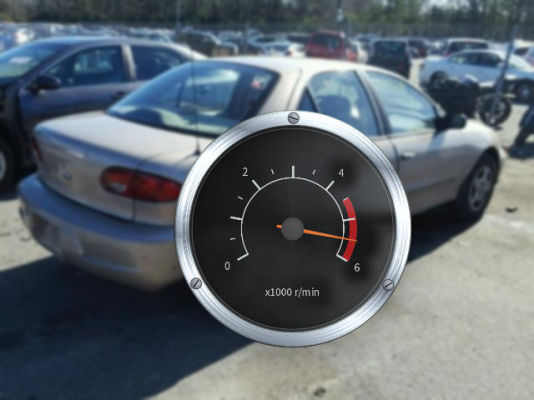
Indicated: 5500rpm
